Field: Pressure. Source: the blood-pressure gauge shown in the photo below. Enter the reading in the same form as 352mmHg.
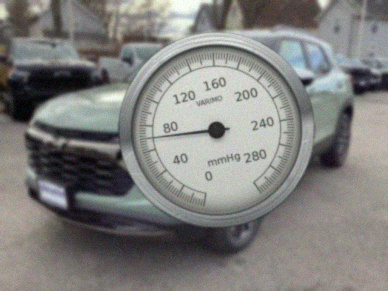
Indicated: 70mmHg
